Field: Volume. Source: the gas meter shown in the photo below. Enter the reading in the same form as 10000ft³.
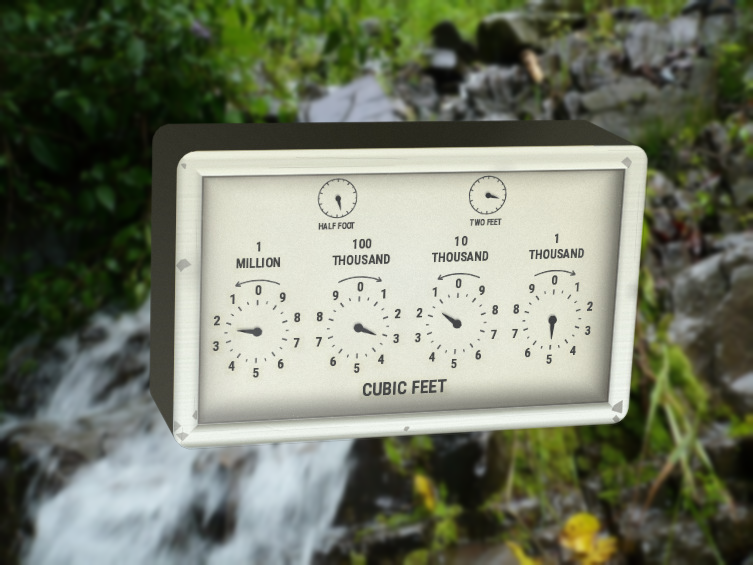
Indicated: 231500ft³
